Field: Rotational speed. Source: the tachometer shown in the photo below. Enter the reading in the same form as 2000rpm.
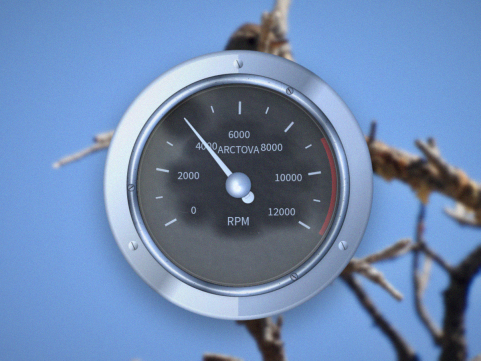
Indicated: 4000rpm
